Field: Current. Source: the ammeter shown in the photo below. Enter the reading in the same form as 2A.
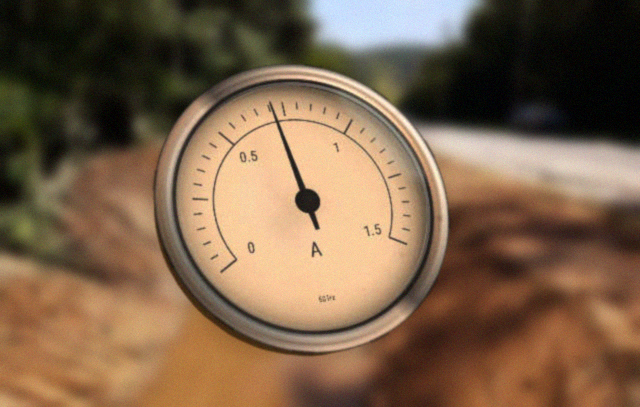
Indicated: 0.7A
